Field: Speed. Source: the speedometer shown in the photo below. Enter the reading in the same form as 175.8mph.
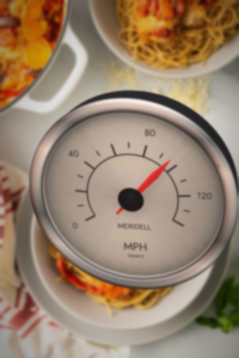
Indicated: 95mph
